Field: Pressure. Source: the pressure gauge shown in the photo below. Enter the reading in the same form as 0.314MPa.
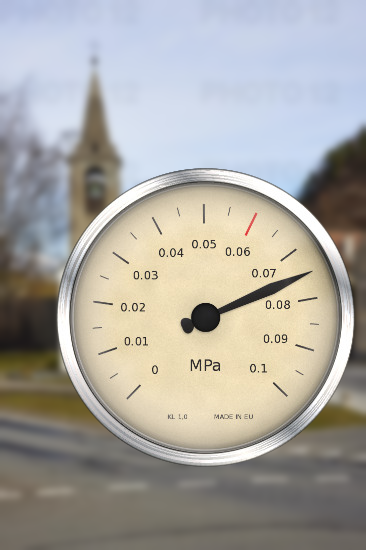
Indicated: 0.075MPa
